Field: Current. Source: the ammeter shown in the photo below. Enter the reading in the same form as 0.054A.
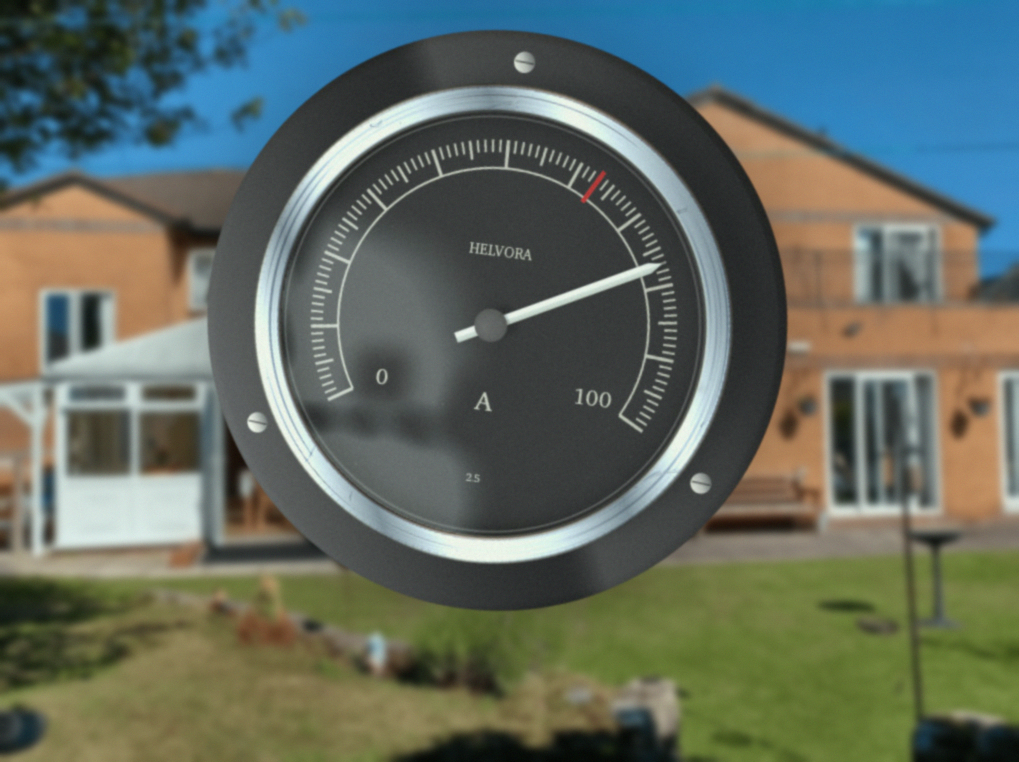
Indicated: 77A
